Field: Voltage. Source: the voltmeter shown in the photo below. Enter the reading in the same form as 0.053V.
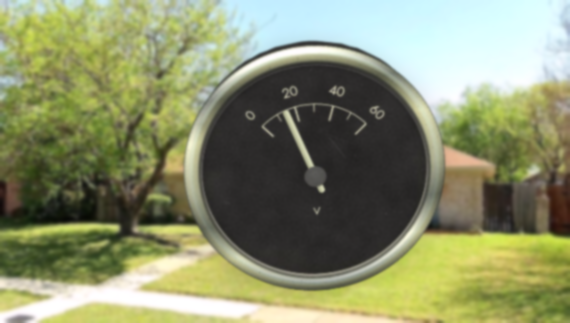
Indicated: 15V
